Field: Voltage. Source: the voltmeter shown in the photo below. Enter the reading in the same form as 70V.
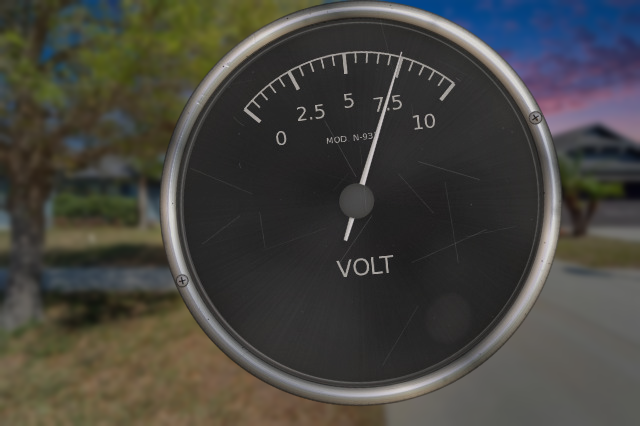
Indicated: 7.5V
